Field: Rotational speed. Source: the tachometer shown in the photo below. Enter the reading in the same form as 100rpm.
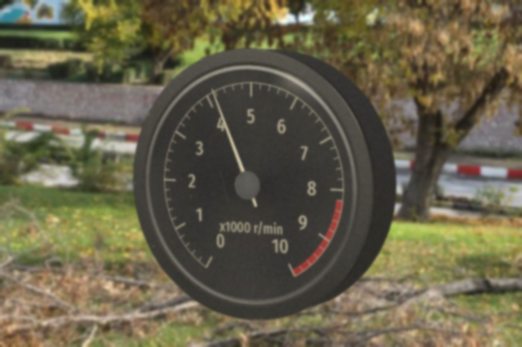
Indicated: 4200rpm
